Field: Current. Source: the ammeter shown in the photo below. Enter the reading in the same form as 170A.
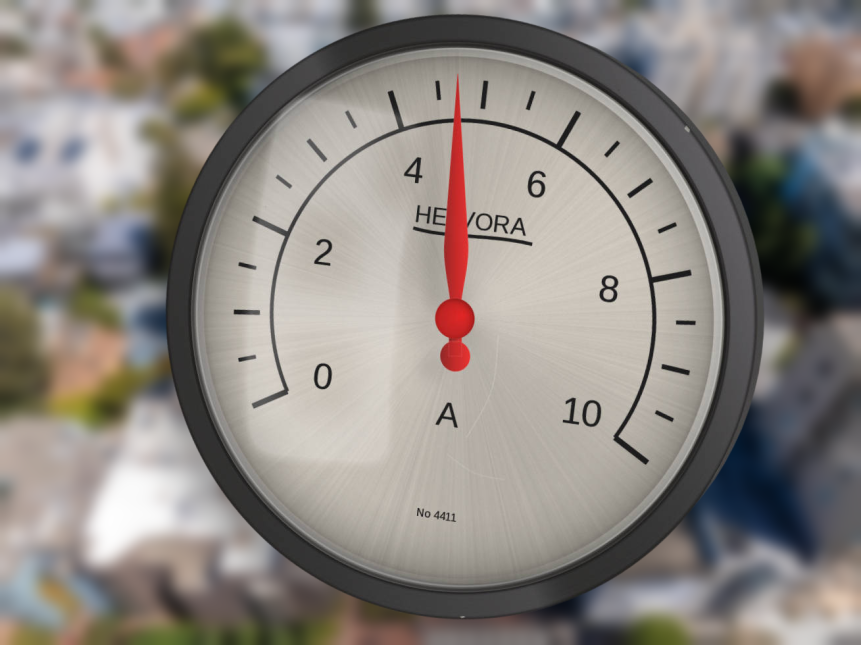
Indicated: 4.75A
